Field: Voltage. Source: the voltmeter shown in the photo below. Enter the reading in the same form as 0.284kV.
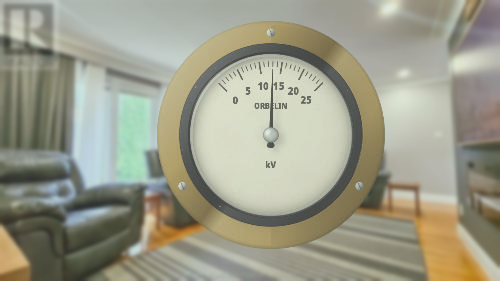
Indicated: 13kV
